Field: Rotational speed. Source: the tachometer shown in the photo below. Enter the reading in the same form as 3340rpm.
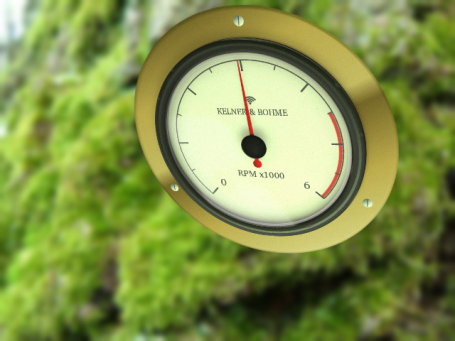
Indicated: 3000rpm
